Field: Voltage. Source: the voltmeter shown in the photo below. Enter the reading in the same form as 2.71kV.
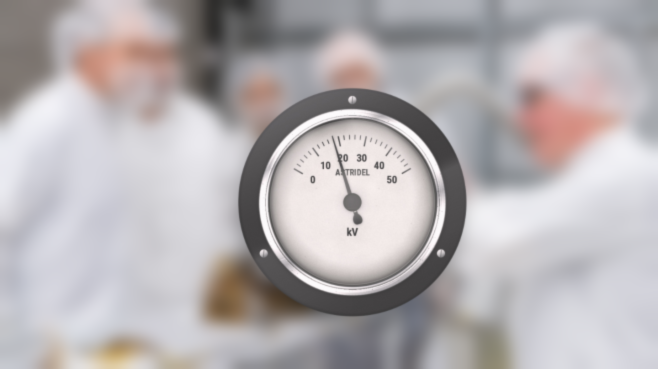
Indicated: 18kV
